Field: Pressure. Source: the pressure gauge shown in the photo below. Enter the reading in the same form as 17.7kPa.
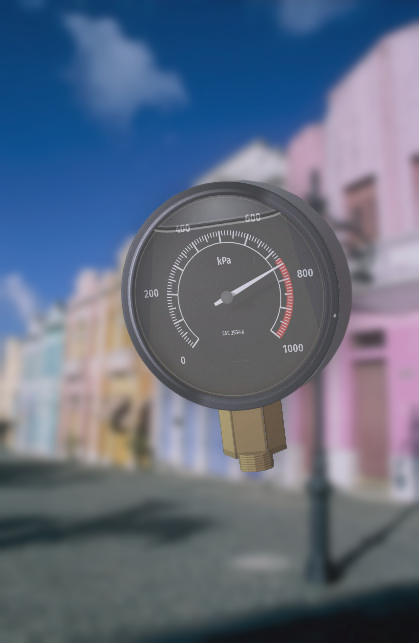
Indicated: 750kPa
